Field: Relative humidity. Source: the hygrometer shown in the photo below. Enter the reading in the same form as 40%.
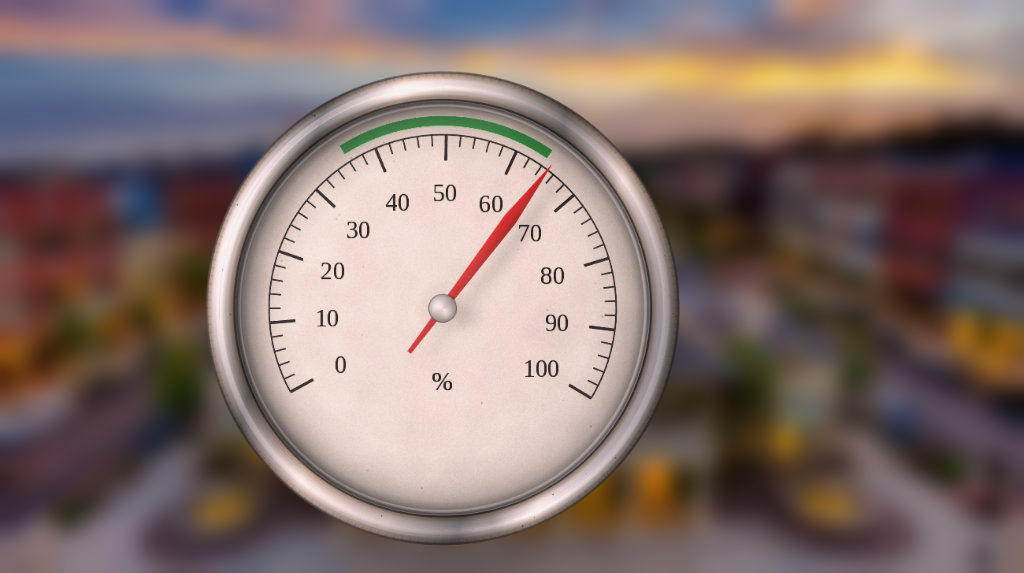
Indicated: 65%
